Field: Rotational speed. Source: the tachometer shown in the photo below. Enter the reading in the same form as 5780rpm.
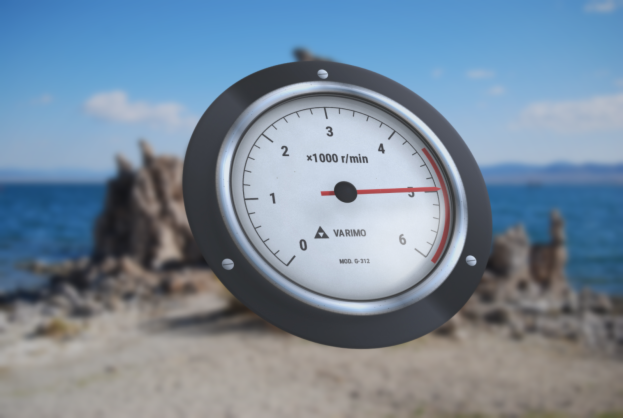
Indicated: 5000rpm
